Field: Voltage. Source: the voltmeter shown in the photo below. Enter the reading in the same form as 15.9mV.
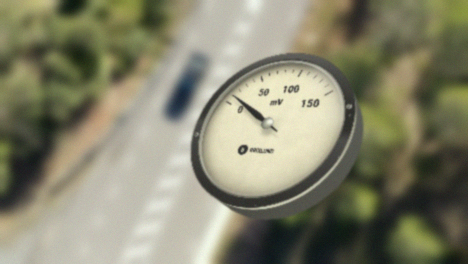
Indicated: 10mV
